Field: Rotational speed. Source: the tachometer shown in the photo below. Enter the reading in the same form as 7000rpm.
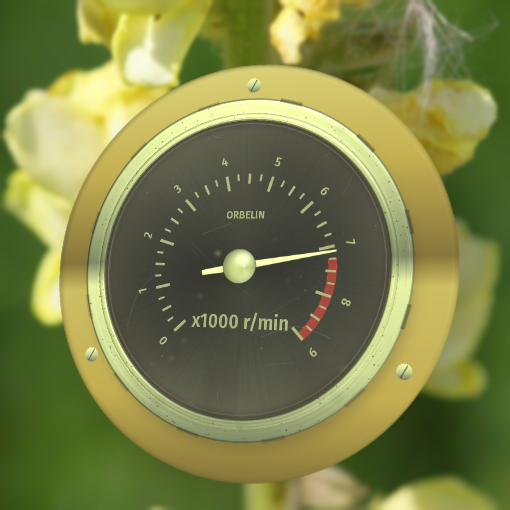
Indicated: 7125rpm
